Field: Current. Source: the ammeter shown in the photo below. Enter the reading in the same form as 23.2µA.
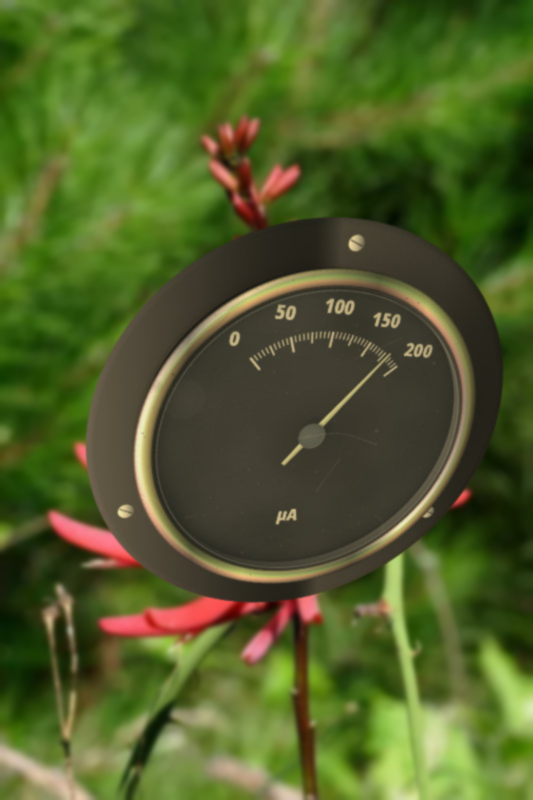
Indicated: 175µA
